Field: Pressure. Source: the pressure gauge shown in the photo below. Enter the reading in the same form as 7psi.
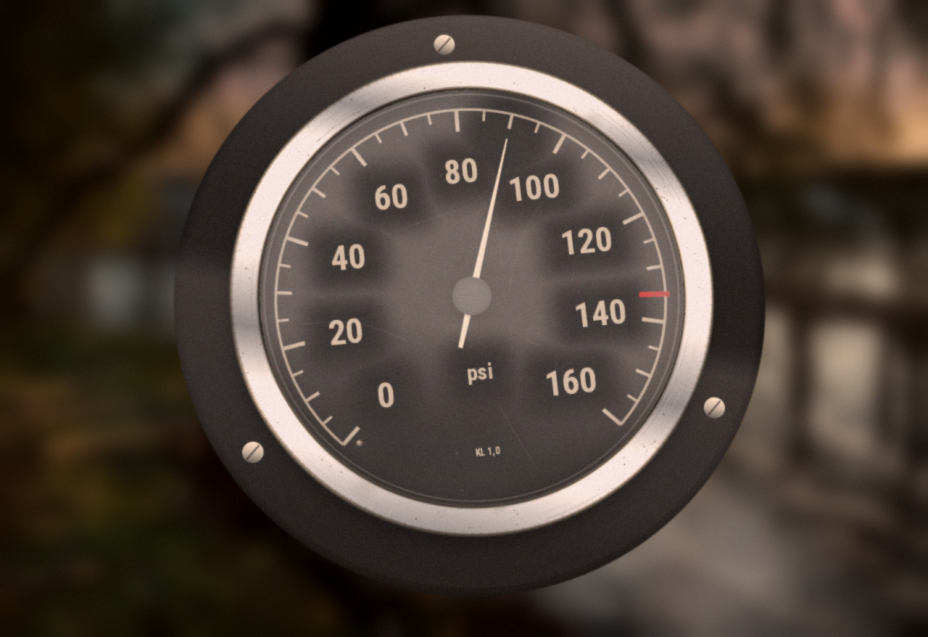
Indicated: 90psi
